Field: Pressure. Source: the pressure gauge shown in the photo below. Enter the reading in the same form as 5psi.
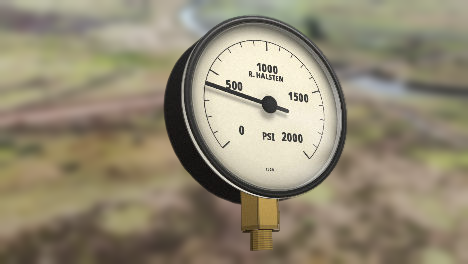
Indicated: 400psi
